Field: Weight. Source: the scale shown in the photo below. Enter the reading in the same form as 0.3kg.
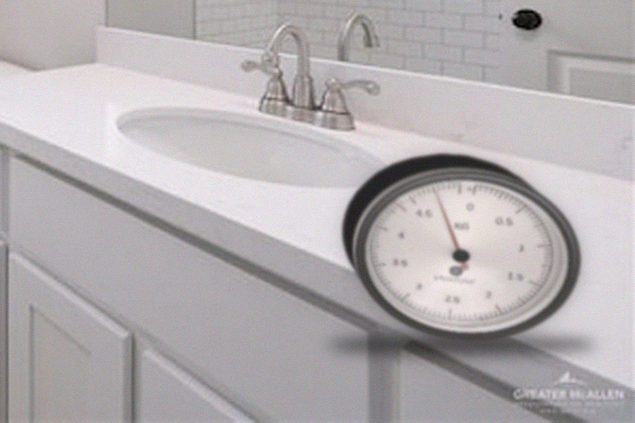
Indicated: 4.75kg
